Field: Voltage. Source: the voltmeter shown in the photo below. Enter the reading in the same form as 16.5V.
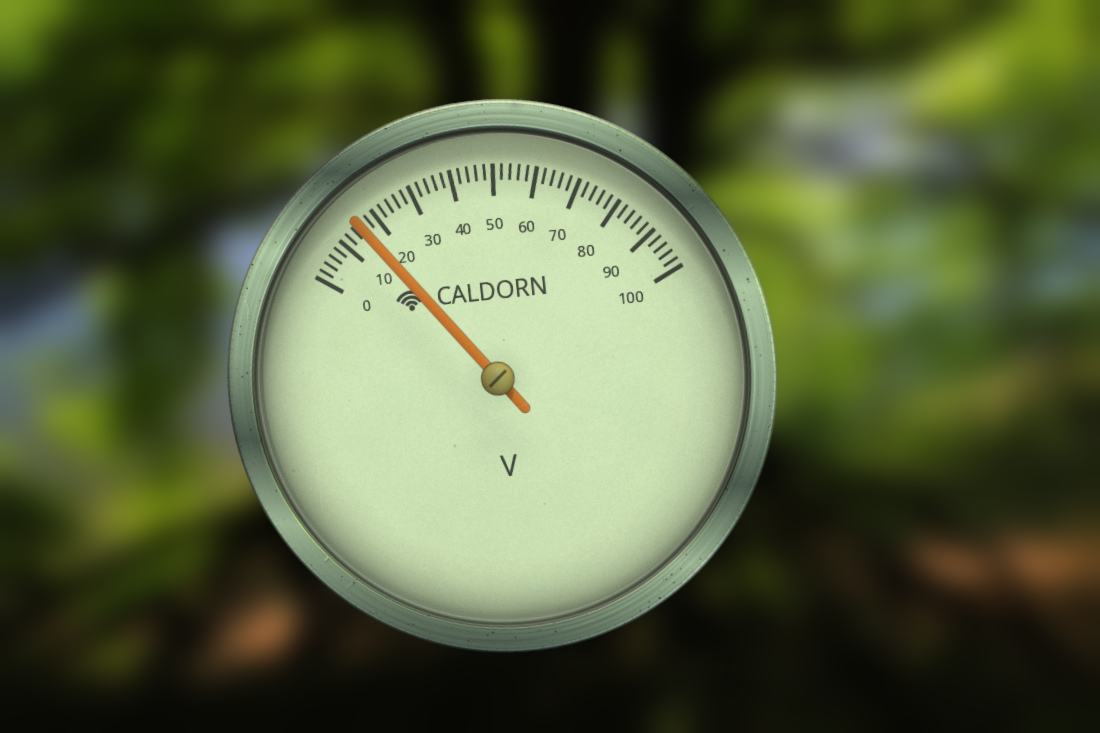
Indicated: 16V
